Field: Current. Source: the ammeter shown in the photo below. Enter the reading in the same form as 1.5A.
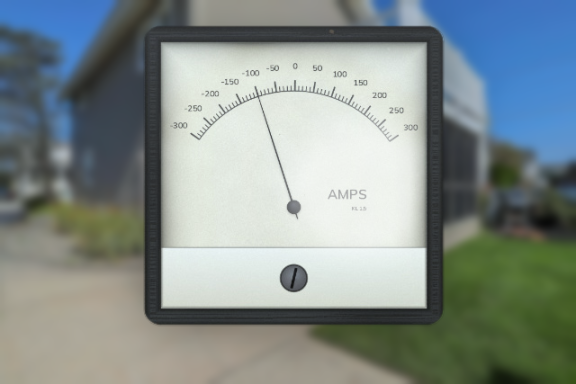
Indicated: -100A
